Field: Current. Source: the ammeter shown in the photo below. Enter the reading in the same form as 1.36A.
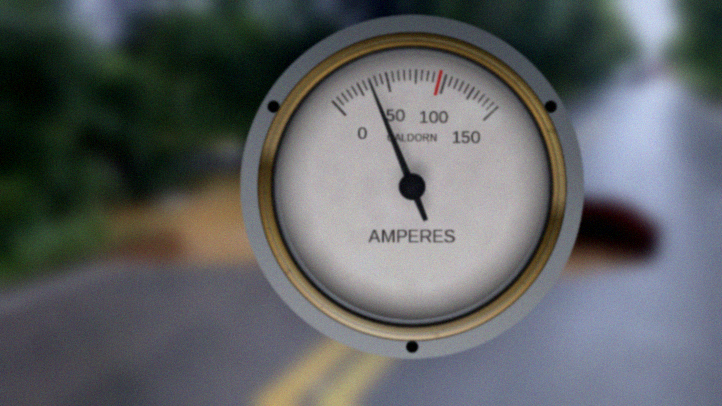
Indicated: 35A
